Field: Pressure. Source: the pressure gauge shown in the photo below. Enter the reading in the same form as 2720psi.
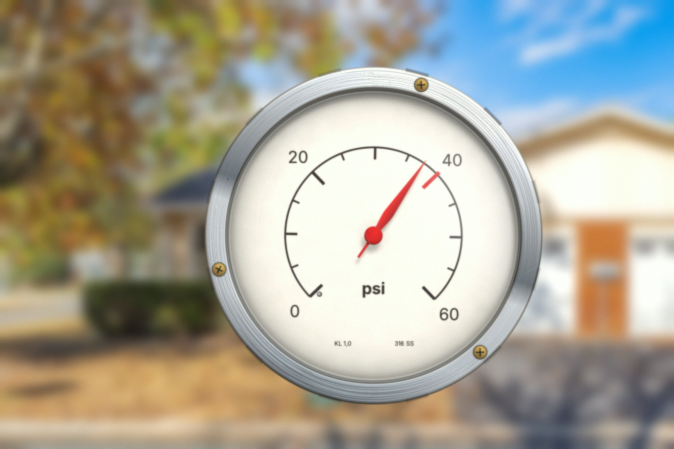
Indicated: 37.5psi
